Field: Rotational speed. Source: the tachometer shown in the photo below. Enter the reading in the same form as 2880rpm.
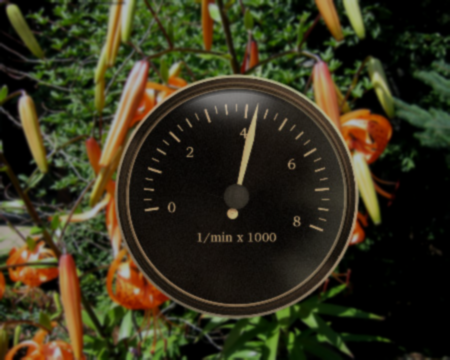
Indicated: 4250rpm
